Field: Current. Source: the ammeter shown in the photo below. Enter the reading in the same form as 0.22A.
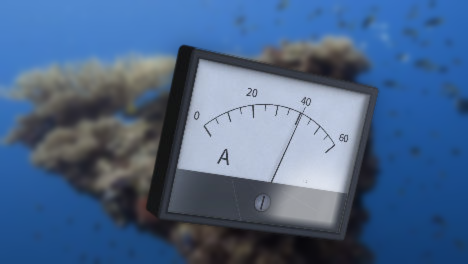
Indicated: 40A
